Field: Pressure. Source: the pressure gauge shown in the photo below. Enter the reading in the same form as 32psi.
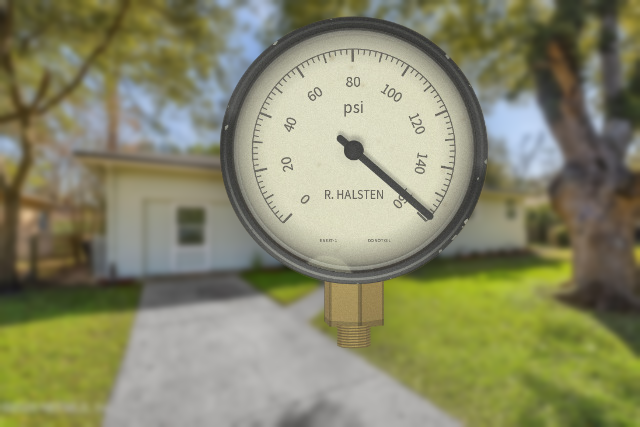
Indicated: 158psi
